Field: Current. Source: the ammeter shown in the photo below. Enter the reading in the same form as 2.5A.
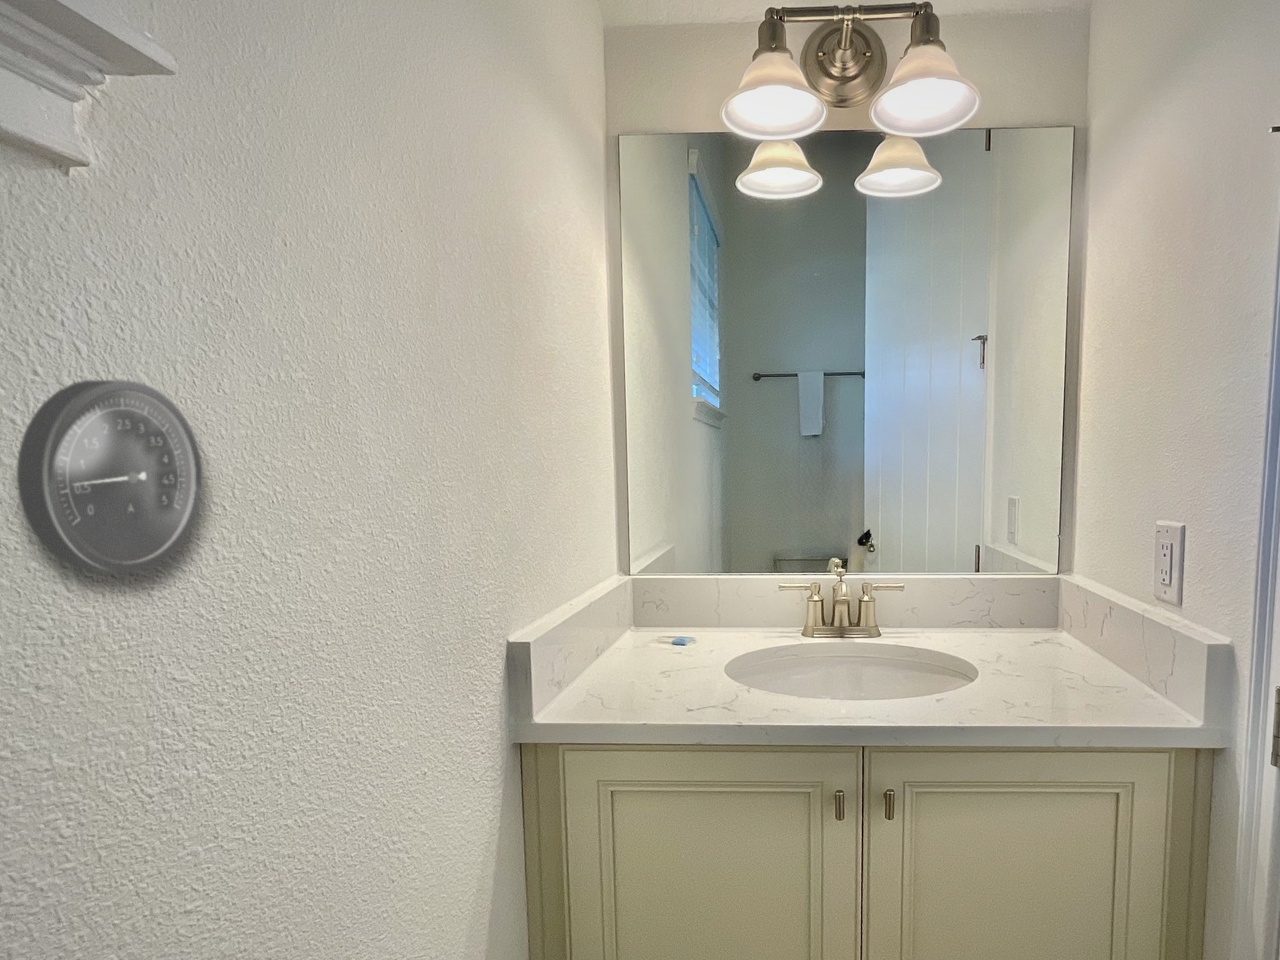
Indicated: 0.6A
